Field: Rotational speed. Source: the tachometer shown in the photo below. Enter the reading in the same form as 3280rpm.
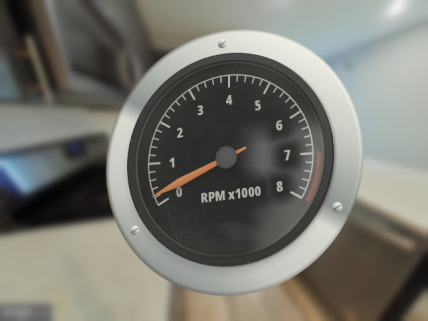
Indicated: 200rpm
